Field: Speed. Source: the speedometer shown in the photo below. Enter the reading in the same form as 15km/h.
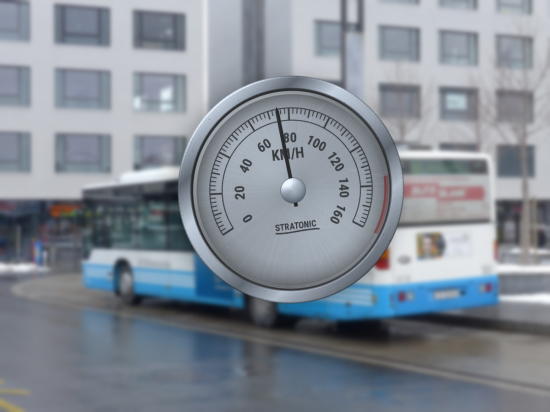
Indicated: 74km/h
